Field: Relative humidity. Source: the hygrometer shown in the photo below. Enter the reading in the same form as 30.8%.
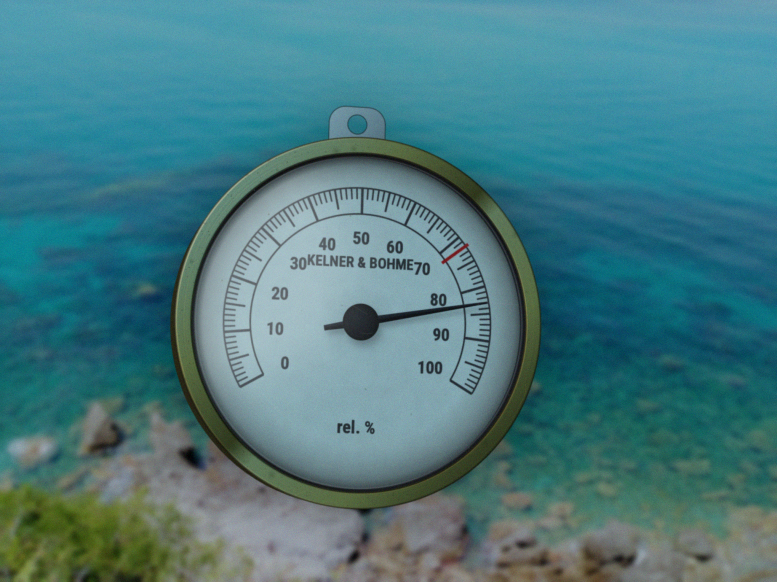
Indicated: 83%
